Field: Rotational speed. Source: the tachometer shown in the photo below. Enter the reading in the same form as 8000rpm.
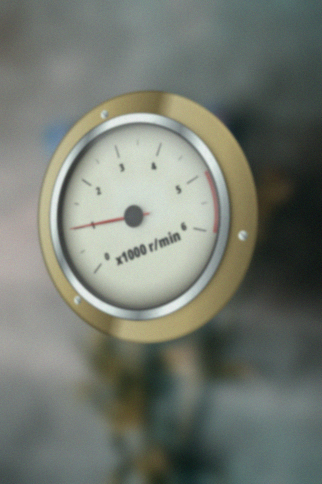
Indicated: 1000rpm
